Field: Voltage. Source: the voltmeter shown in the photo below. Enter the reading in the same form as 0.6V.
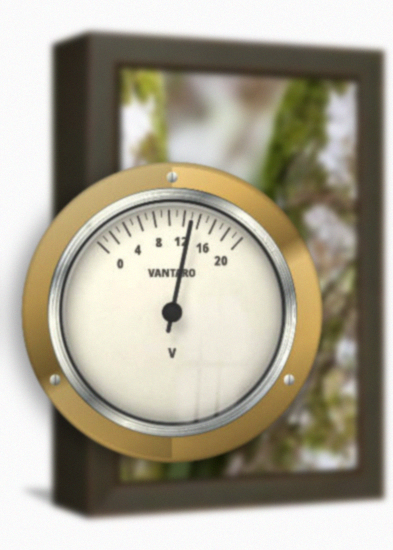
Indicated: 13V
